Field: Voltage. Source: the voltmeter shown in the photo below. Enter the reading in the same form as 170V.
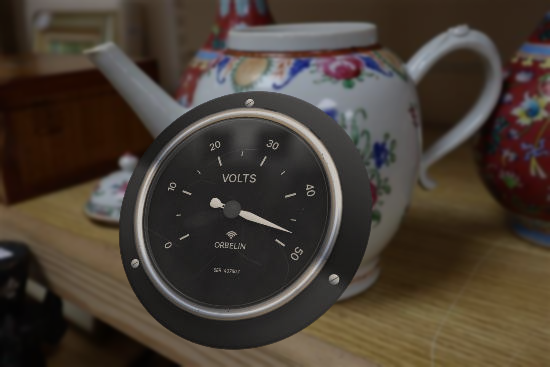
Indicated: 47.5V
